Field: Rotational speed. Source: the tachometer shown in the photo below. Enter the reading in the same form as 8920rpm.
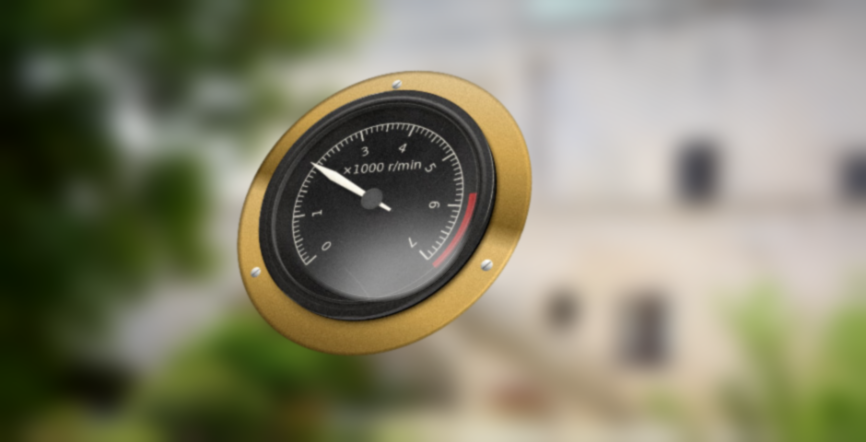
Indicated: 2000rpm
